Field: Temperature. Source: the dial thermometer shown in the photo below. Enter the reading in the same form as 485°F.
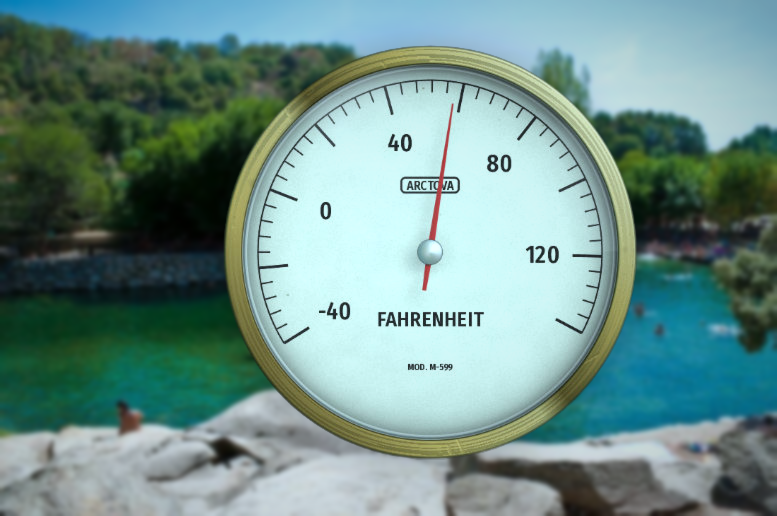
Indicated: 58°F
